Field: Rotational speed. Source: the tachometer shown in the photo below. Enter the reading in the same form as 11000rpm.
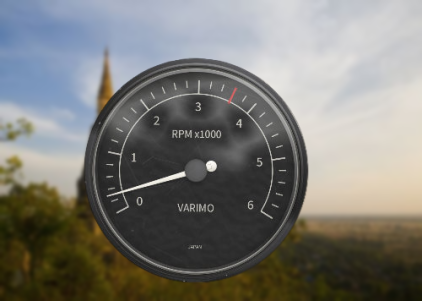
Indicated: 300rpm
